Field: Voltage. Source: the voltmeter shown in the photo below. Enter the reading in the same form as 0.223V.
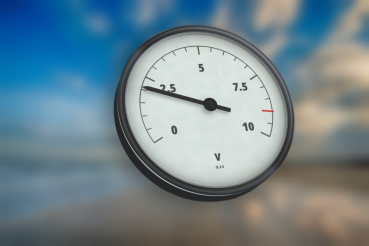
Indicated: 2V
